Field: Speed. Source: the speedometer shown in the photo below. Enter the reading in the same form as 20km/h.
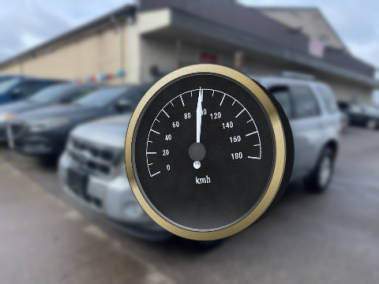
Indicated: 100km/h
